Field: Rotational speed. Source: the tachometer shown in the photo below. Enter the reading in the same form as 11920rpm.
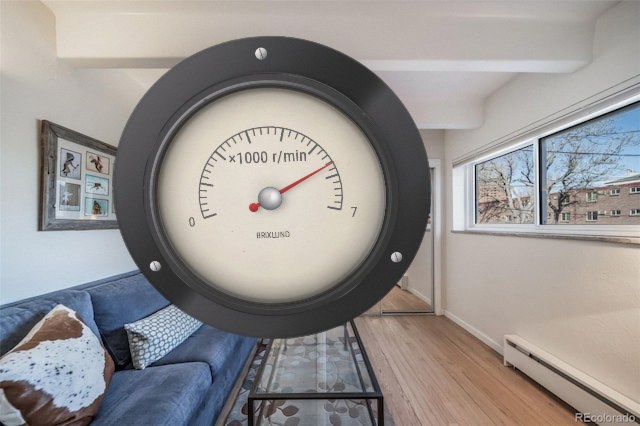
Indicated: 5600rpm
